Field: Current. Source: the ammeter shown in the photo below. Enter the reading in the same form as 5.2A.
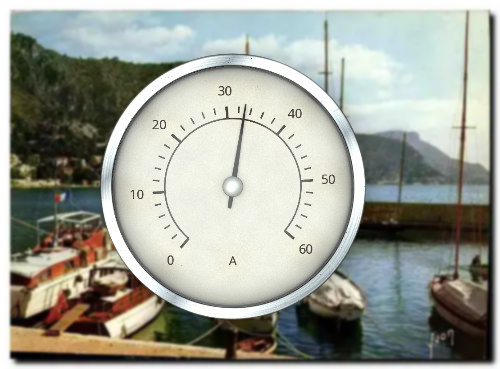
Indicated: 33A
